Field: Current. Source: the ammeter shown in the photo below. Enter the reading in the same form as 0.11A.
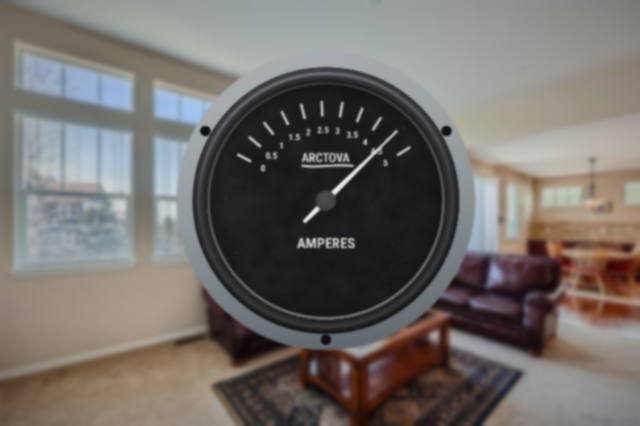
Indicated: 4.5A
